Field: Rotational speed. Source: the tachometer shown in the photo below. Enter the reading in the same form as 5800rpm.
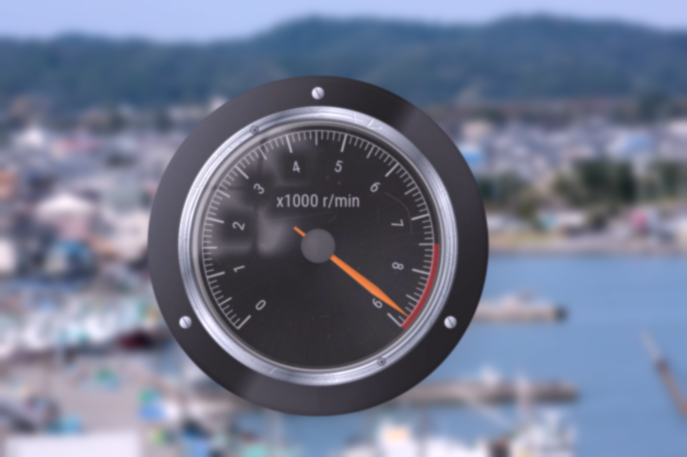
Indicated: 8800rpm
